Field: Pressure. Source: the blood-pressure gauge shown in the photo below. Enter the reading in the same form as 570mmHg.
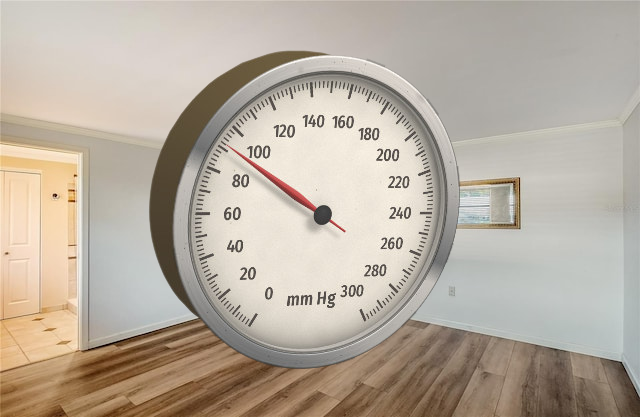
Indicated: 92mmHg
